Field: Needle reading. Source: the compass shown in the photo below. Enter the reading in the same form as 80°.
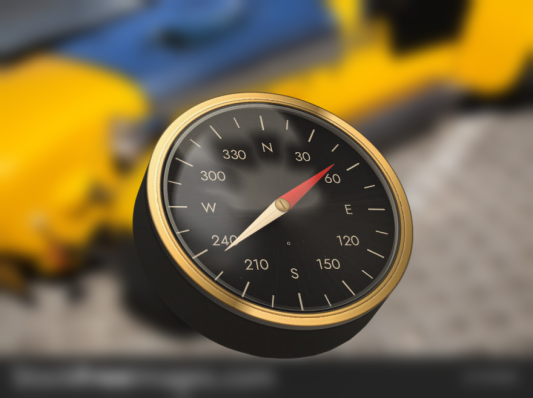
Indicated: 52.5°
